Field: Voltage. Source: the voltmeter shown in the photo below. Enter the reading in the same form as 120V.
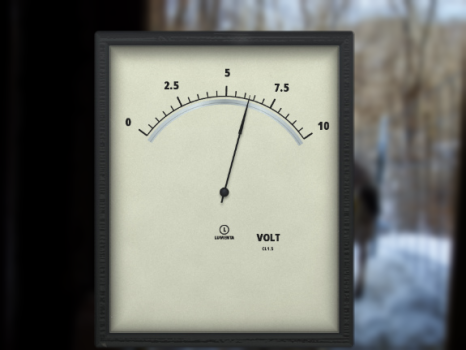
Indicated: 6.25V
